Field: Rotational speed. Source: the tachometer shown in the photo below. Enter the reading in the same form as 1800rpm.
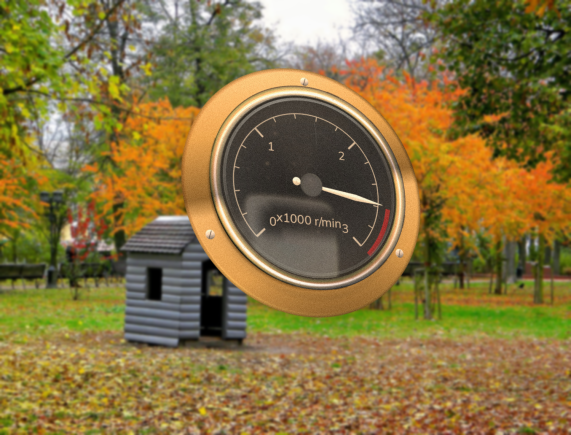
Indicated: 2600rpm
